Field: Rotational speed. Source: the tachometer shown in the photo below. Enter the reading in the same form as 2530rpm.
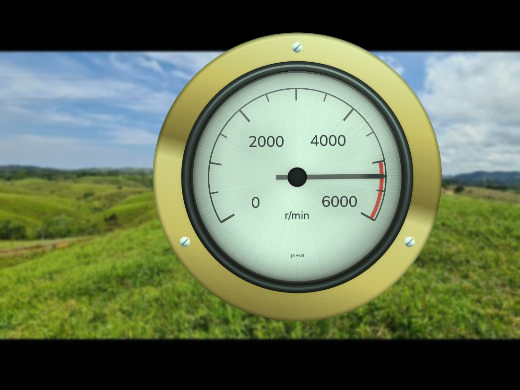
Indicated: 5250rpm
